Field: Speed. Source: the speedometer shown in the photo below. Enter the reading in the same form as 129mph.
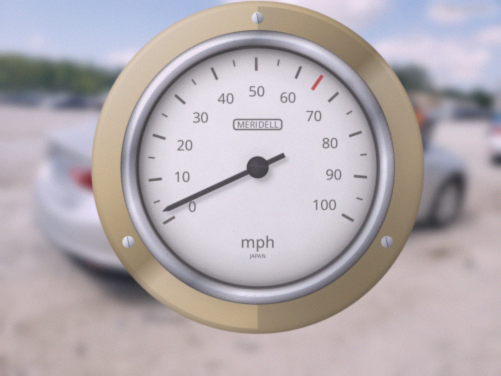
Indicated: 2.5mph
